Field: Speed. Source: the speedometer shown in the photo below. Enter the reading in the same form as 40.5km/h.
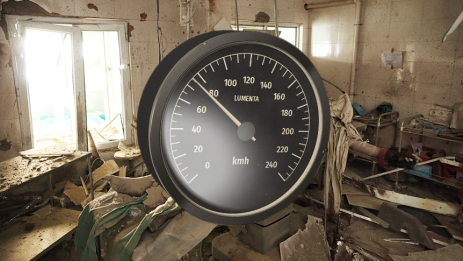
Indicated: 75km/h
